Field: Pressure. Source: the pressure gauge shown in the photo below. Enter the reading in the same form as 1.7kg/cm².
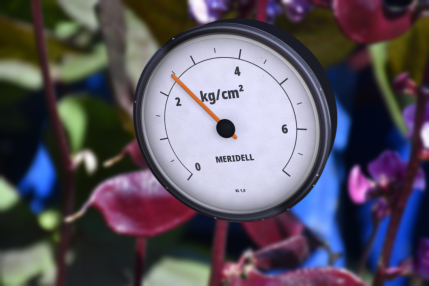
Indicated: 2.5kg/cm²
